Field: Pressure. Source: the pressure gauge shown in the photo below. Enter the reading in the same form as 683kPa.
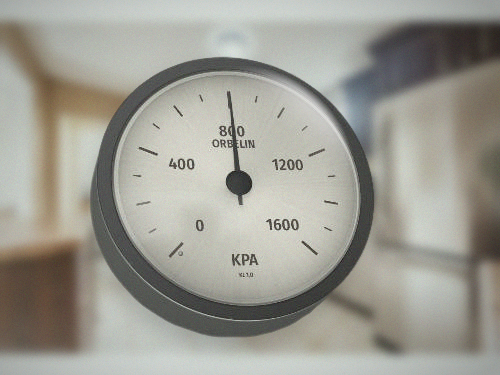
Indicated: 800kPa
